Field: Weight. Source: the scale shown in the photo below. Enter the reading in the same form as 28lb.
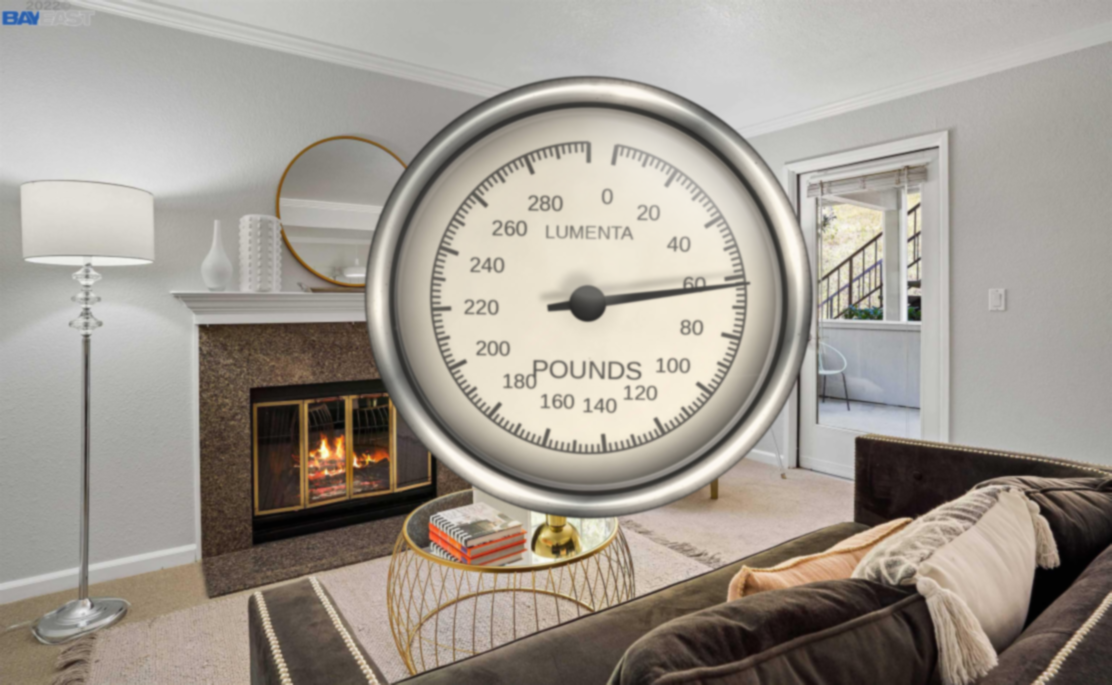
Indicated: 62lb
